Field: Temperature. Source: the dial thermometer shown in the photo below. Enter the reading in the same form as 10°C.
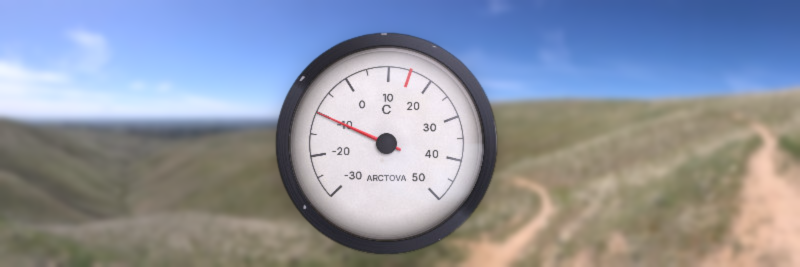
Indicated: -10°C
